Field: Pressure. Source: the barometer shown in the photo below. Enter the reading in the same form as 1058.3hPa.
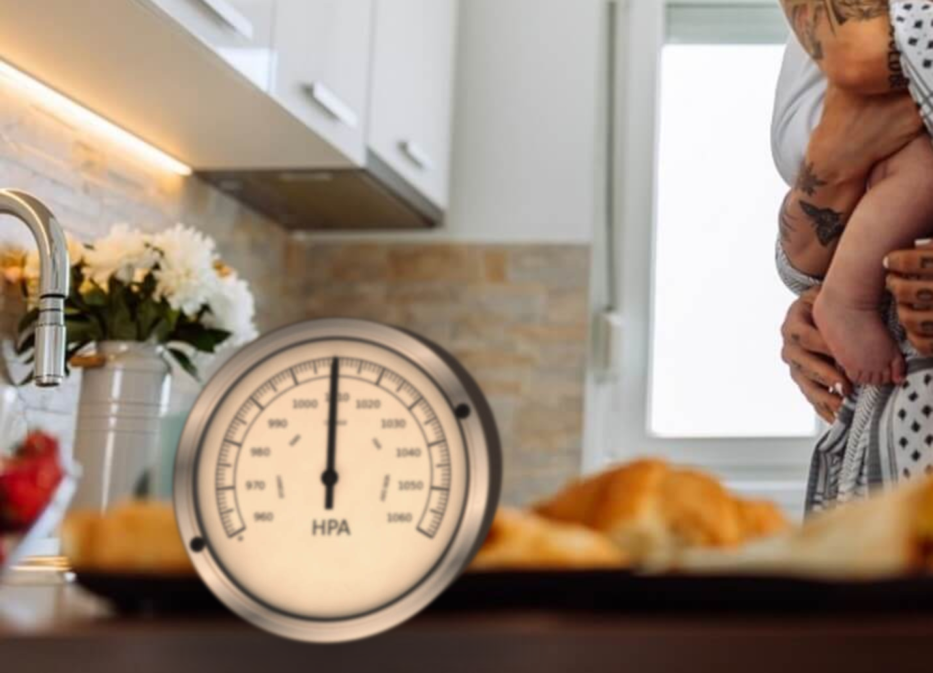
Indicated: 1010hPa
